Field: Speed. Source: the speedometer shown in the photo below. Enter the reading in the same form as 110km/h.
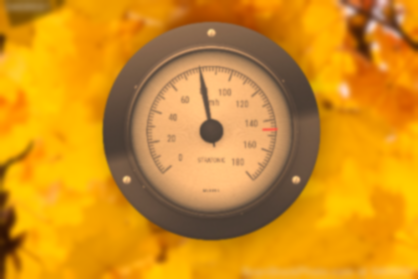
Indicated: 80km/h
